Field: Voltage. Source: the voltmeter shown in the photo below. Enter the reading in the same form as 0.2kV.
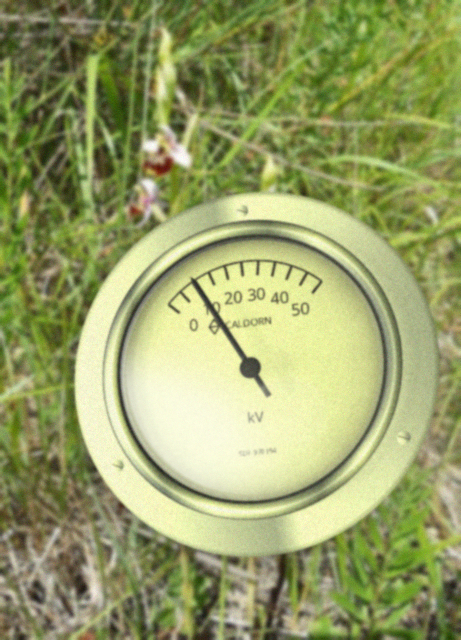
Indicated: 10kV
